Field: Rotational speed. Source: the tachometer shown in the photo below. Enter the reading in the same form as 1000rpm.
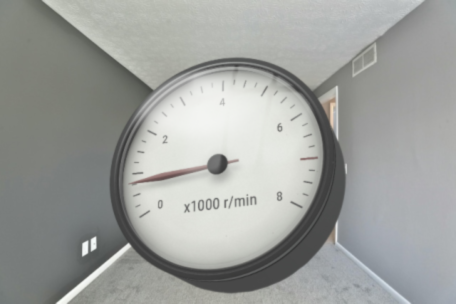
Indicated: 750rpm
